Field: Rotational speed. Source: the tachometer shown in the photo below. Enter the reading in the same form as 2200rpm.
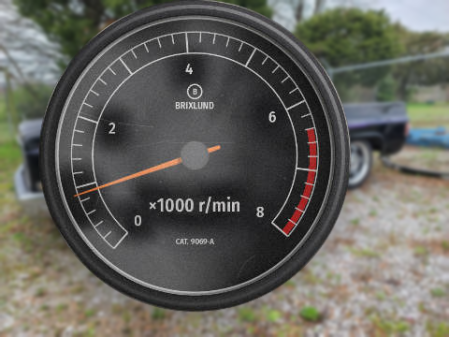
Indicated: 900rpm
